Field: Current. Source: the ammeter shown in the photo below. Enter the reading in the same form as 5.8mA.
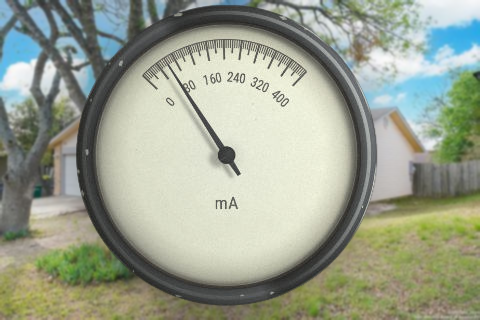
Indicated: 60mA
